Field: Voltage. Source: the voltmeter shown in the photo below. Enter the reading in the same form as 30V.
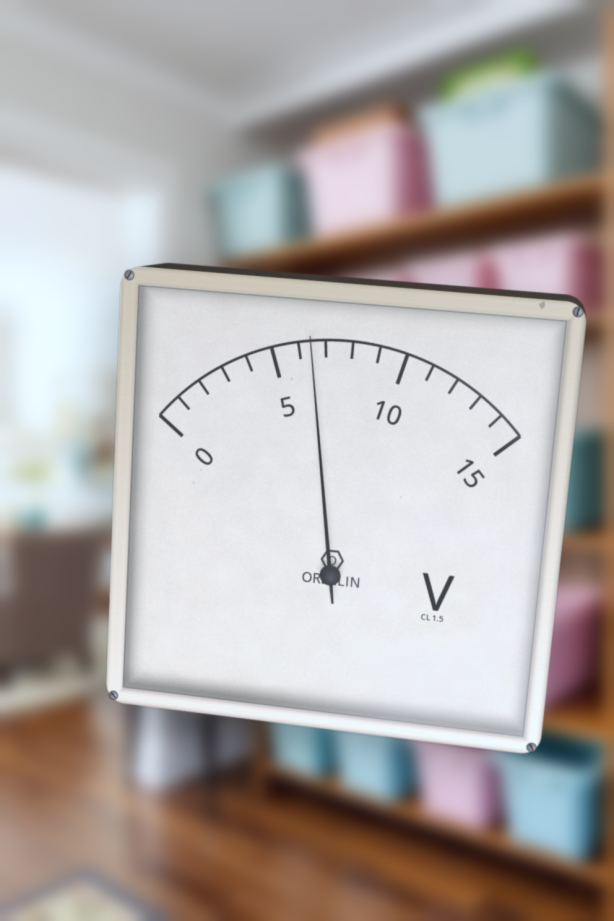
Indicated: 6.5V
